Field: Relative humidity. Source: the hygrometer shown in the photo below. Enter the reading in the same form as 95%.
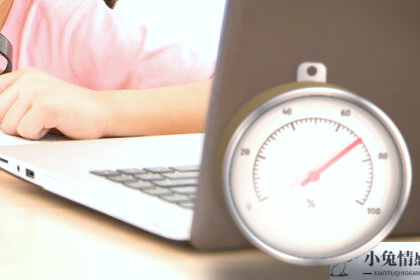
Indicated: 70%
